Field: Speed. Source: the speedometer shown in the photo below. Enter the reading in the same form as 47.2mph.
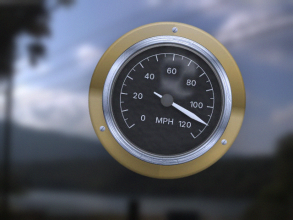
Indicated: 110mph
